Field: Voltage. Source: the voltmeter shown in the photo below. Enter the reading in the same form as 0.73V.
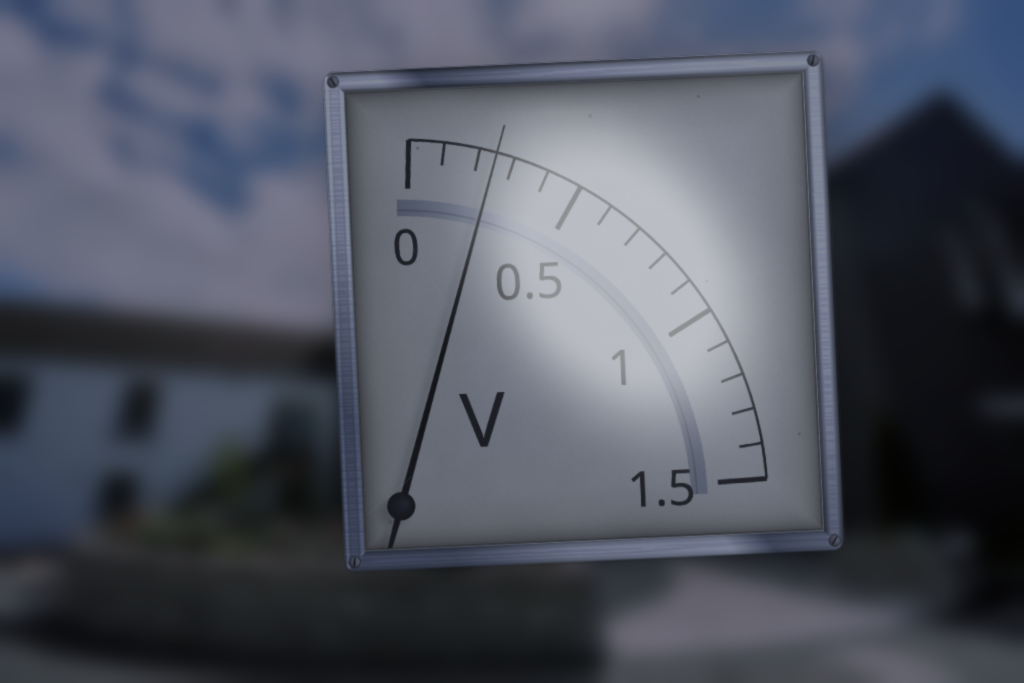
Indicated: 0.25V
